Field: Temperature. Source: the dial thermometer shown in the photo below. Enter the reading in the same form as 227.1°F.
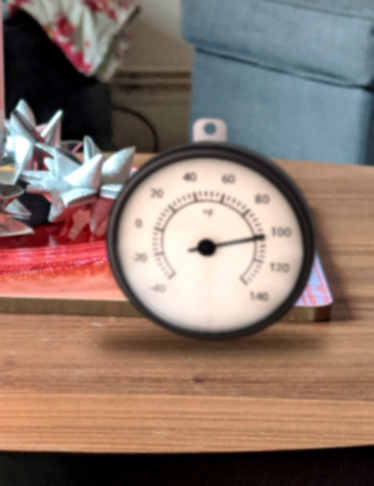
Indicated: 100°F
